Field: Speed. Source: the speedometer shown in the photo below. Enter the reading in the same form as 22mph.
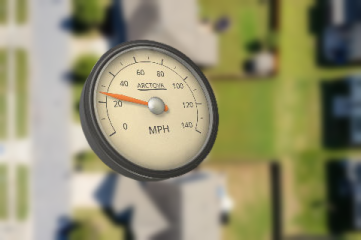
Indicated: 25mph
